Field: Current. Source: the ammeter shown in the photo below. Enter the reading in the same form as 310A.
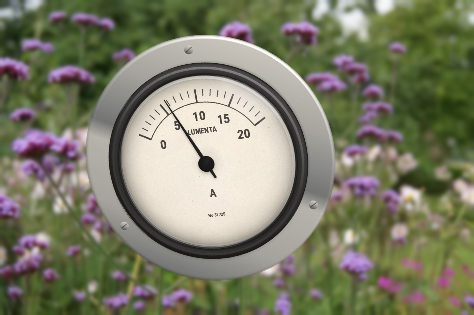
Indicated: 6A
